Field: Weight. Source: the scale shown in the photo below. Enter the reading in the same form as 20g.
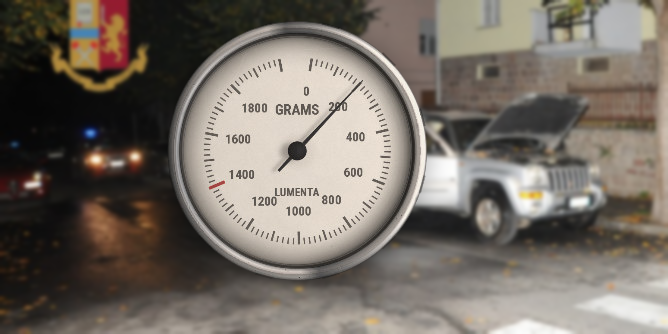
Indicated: 200g
